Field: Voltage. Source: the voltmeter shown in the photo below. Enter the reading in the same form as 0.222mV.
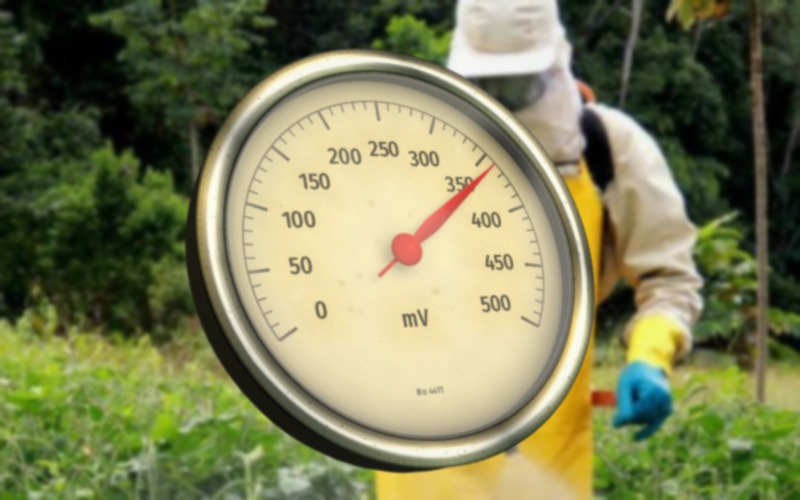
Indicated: 360mV
